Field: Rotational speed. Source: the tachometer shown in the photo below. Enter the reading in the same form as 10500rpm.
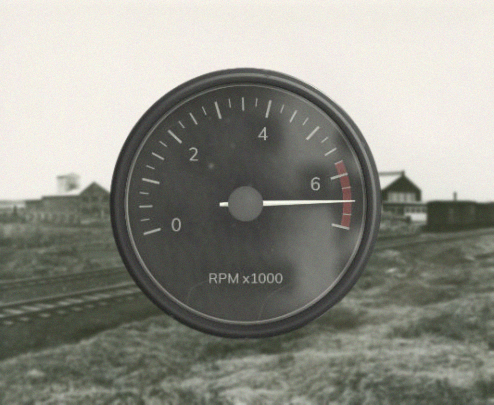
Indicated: 6500rpm
